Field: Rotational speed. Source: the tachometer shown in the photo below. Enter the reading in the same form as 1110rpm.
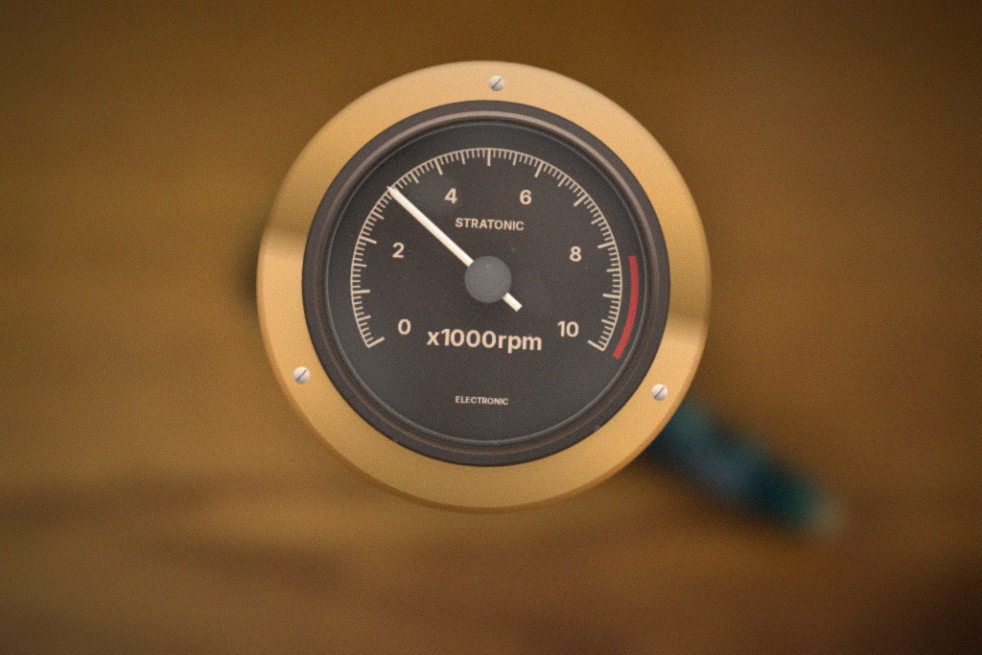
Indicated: 3000rpm
